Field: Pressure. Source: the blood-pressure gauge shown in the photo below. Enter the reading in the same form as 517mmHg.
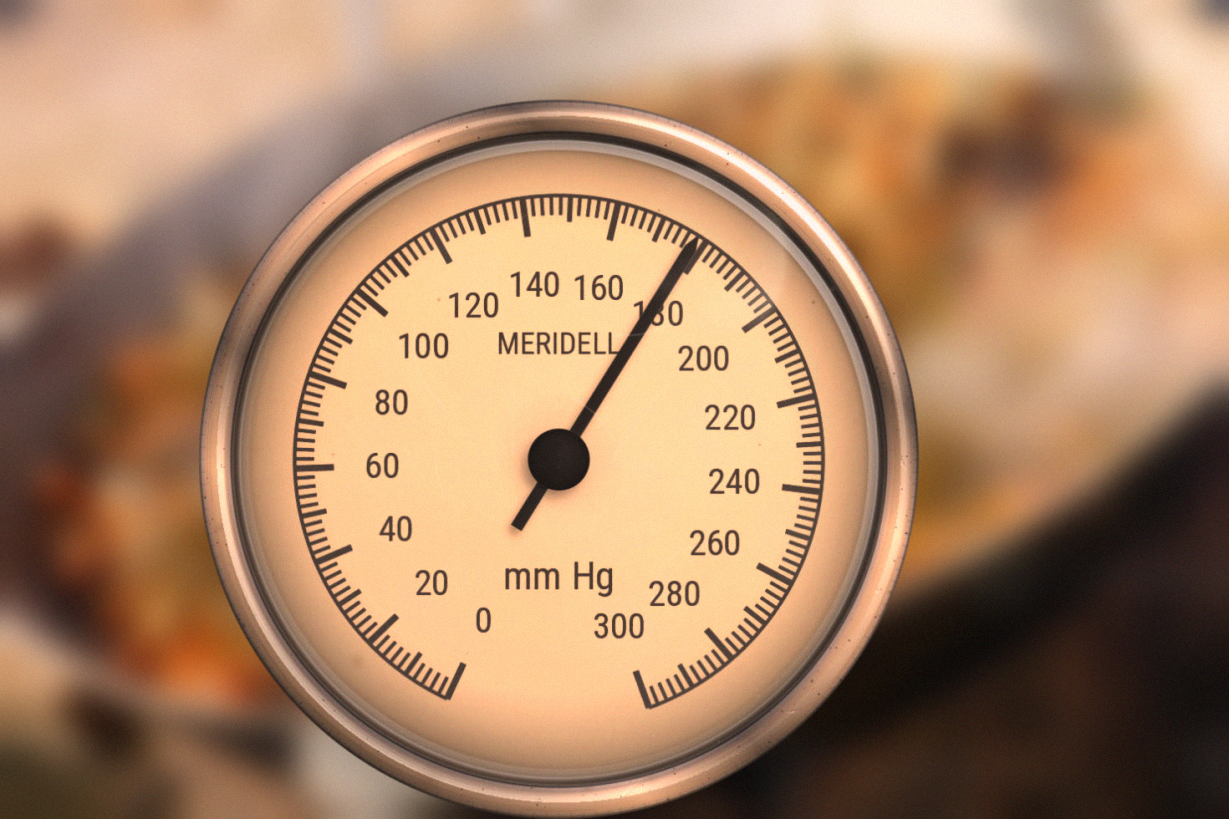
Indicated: 178mmHg
